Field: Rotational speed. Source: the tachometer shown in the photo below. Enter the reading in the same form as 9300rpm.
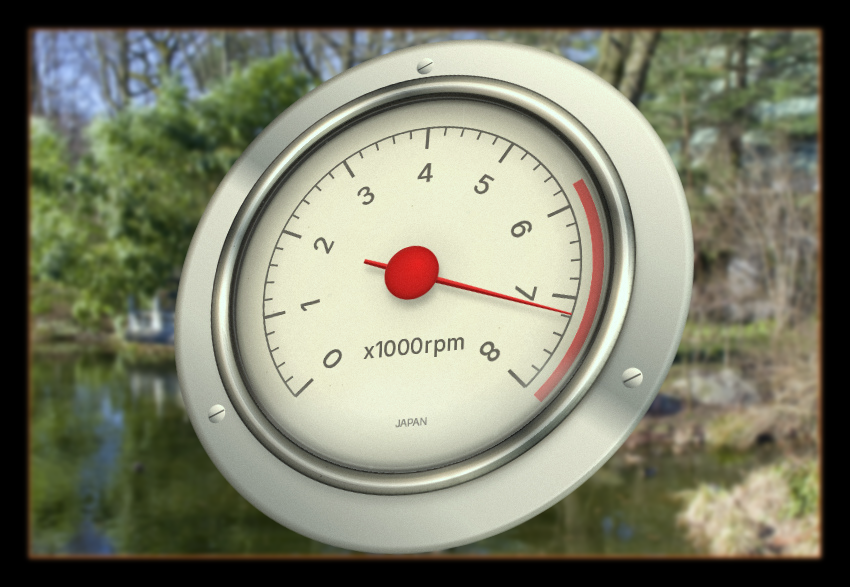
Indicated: 7200rpm
